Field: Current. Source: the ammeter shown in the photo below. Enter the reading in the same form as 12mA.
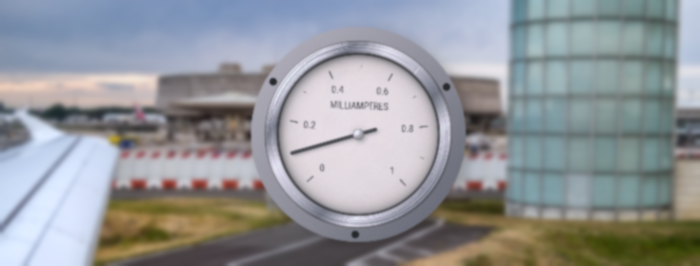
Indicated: 0.1mA
